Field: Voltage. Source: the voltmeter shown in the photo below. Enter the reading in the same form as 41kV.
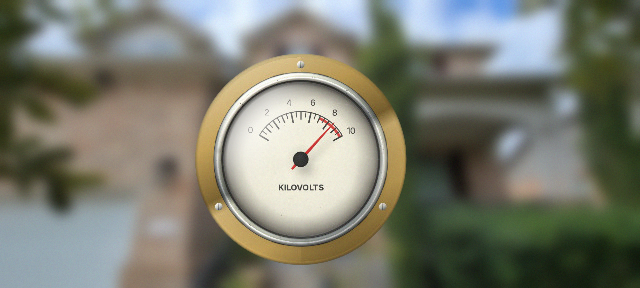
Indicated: 8.5kV
